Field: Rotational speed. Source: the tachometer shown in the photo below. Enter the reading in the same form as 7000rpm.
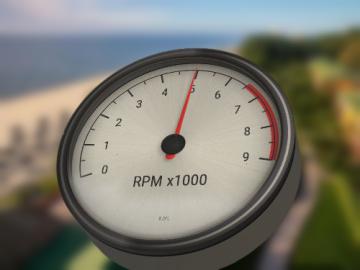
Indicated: 5000rpm
